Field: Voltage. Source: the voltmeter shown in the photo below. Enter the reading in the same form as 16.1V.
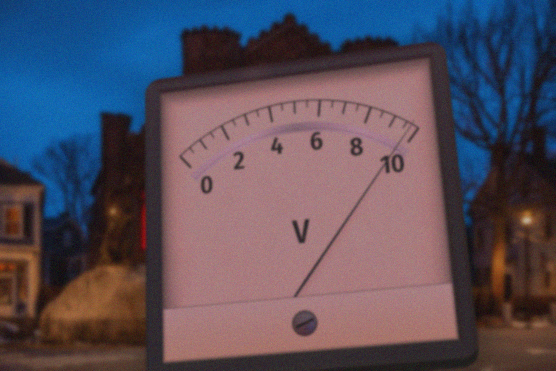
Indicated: 9.75V
